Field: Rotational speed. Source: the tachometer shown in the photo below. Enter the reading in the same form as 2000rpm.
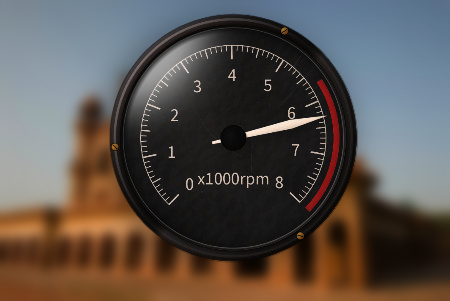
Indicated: 6300rpm
